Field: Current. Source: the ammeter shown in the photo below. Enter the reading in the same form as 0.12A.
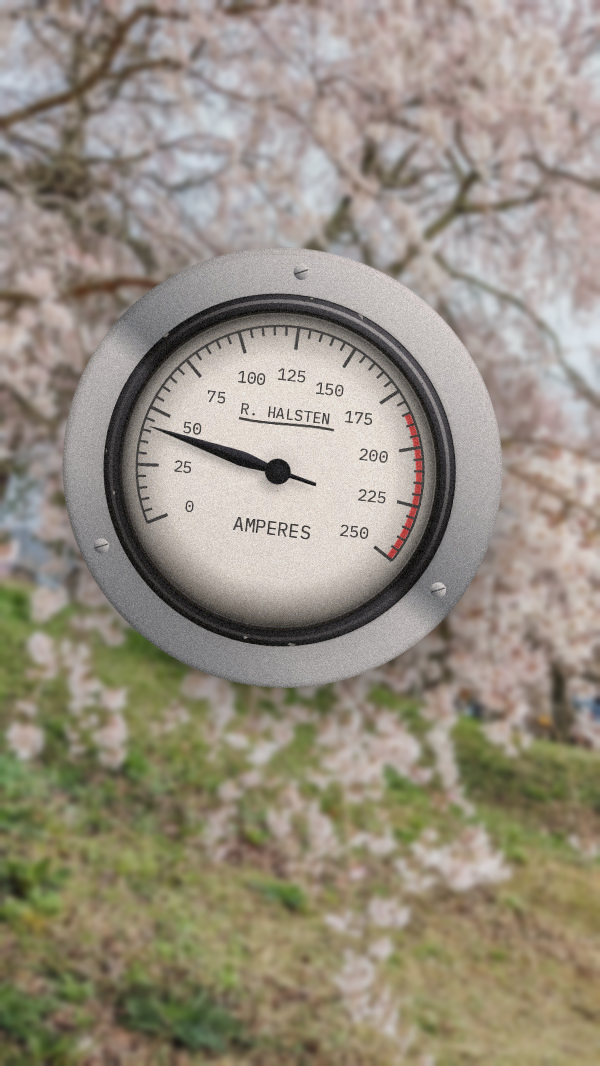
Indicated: 42.5A
